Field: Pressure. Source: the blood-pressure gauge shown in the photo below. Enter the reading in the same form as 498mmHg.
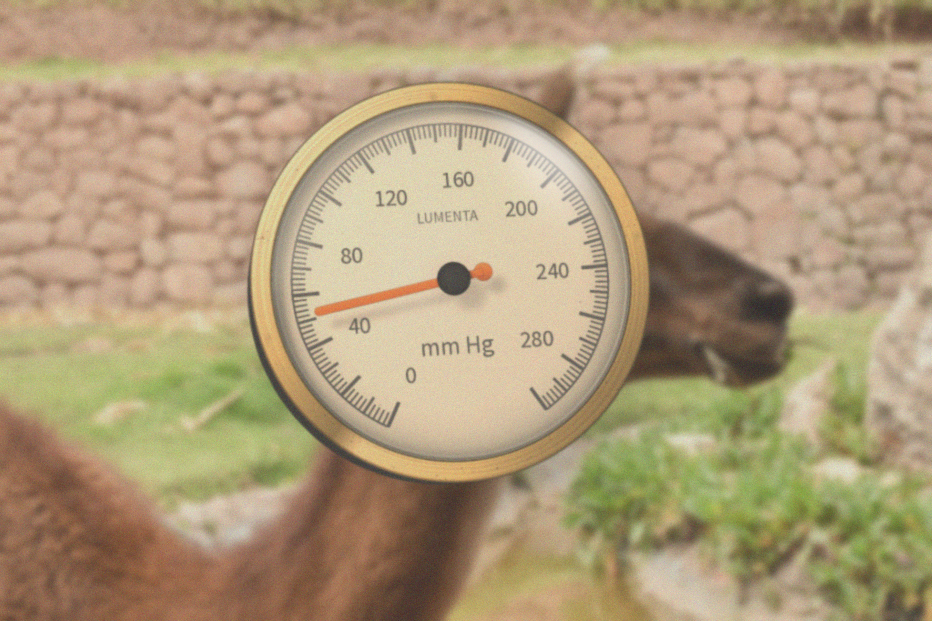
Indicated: 52mmHg
